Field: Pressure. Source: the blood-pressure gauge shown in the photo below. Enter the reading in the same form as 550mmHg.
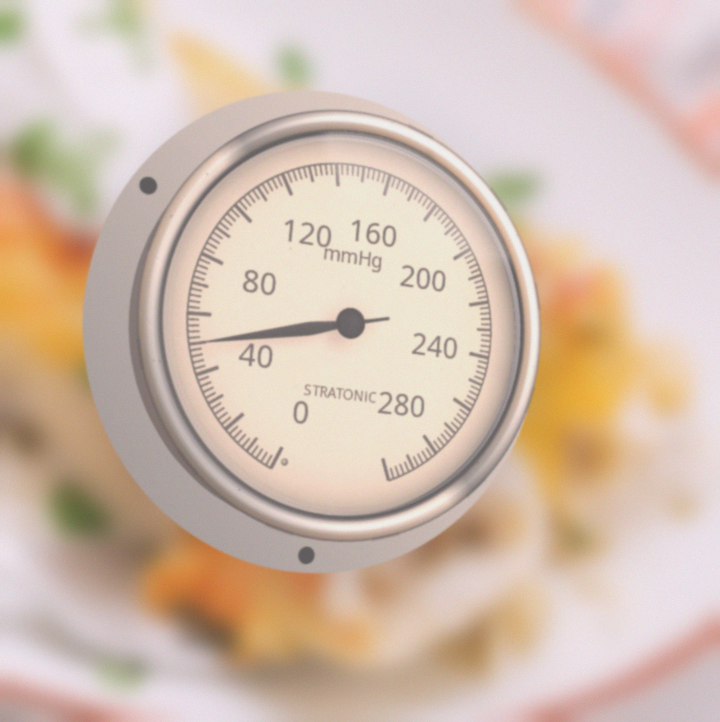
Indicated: 50mmHg
